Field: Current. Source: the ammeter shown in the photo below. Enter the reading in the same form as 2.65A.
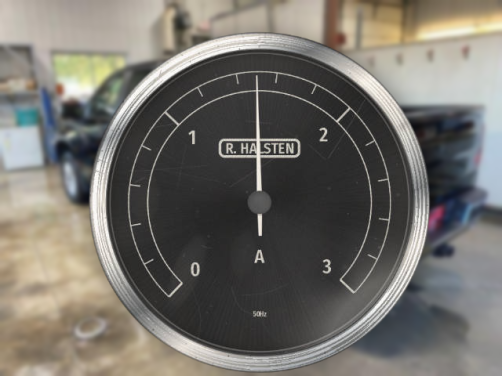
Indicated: 1.5A
